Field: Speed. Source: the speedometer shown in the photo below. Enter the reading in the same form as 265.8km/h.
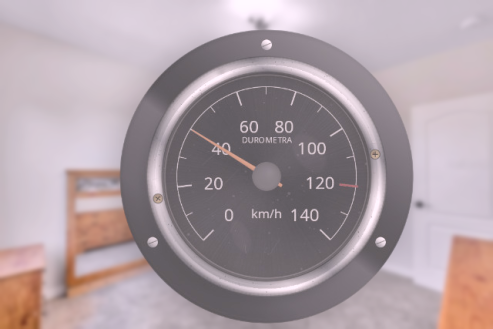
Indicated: 40km/h
